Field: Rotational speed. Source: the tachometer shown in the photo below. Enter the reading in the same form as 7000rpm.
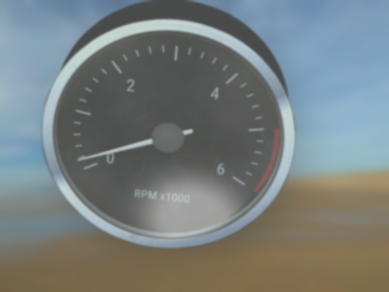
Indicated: 200rpm
